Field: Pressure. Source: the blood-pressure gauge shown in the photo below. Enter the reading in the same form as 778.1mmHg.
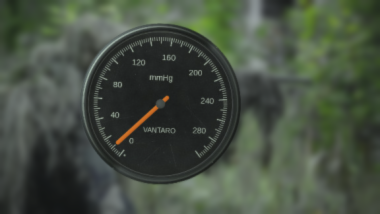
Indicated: 10mmHg
